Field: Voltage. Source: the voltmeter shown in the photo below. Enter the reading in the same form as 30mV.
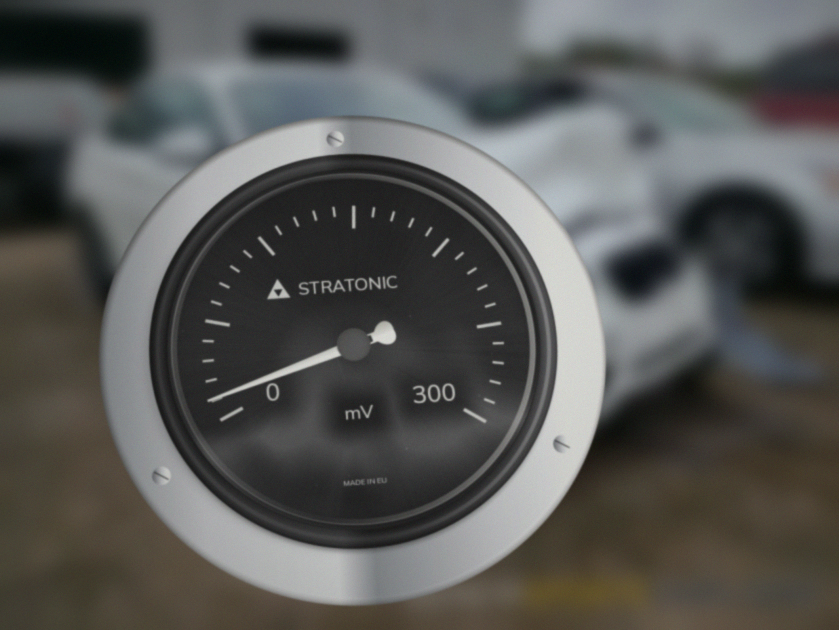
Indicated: 10mV
